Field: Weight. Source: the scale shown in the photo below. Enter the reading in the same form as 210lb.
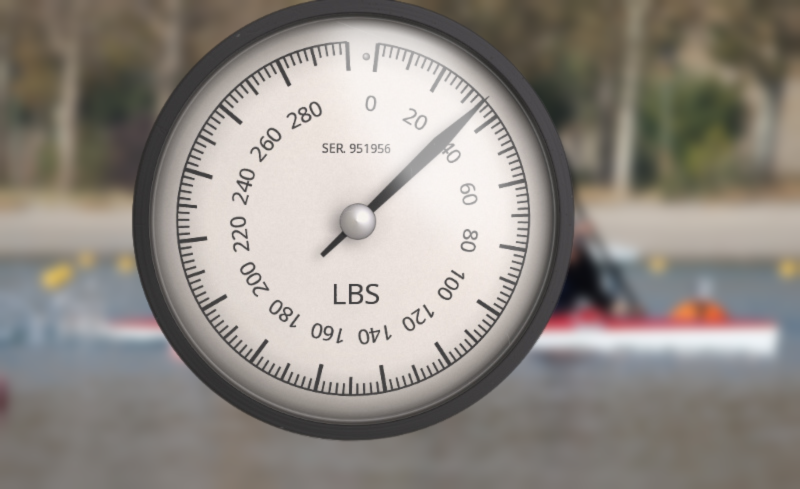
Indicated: 34lb
